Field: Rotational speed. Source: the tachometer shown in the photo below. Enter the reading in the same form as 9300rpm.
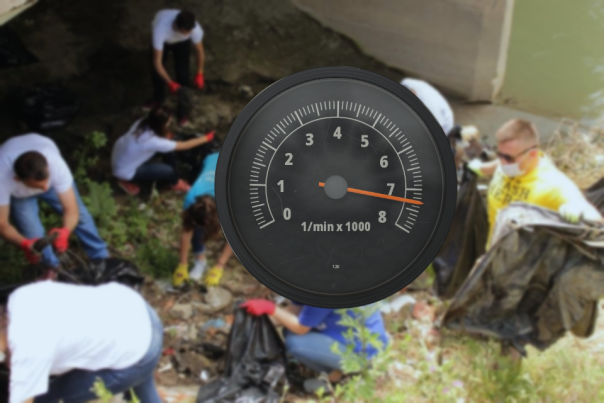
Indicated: 7300rpm
